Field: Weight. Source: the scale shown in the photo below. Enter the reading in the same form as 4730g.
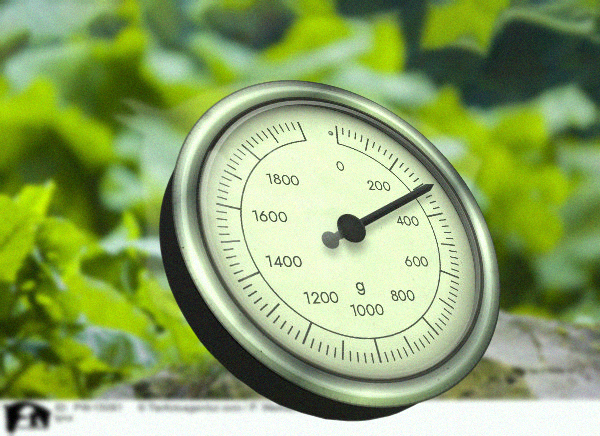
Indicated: 320g
